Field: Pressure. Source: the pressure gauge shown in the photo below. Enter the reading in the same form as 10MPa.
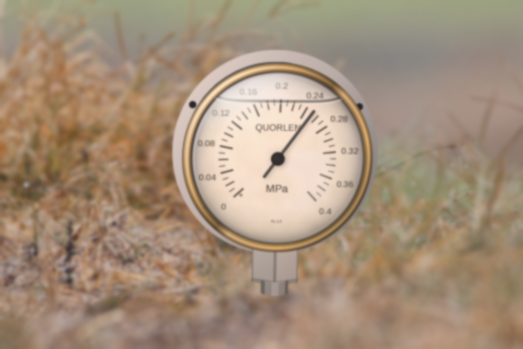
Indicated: 0.25MPa
